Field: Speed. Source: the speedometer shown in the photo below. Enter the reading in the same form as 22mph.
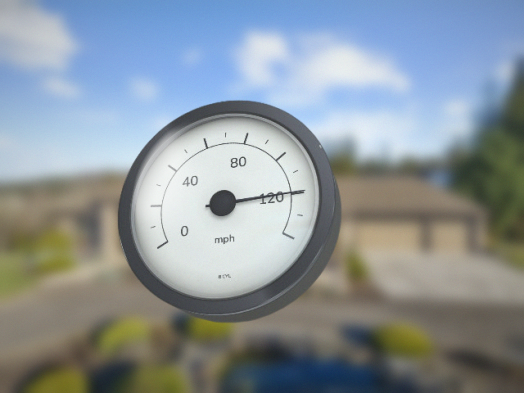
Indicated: 120mph
